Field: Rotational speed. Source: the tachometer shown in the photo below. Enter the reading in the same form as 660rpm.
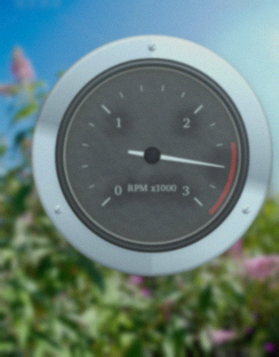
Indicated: 2600rpm
